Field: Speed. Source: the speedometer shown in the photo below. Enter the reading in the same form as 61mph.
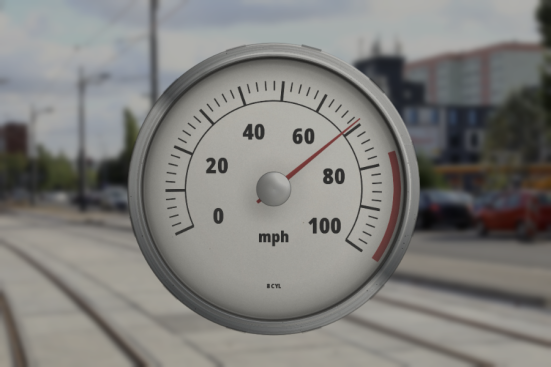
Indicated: 69mph
